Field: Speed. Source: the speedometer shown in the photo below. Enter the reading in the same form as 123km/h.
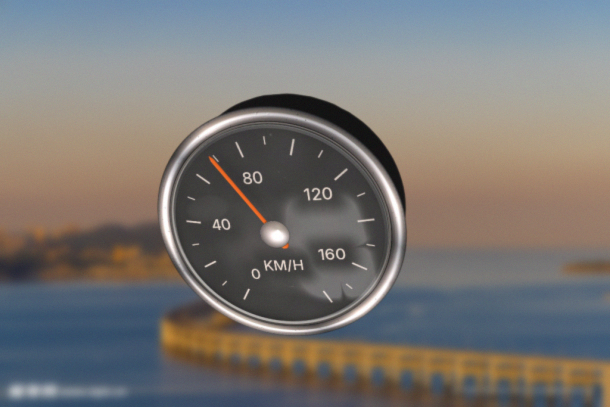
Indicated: 70km/h
